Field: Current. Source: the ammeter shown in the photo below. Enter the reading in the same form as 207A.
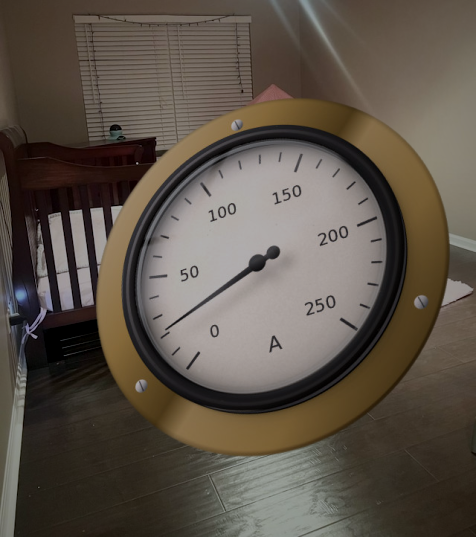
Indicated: 20A
